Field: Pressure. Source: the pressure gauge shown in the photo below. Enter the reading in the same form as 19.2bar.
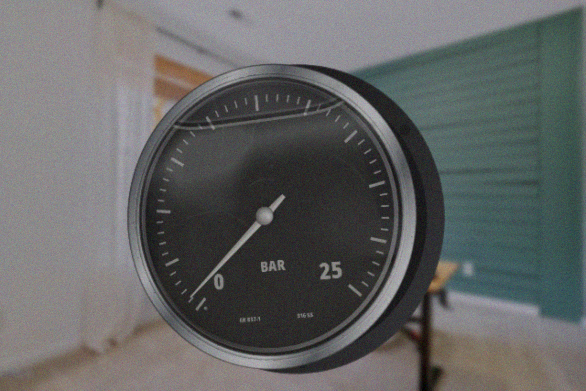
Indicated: 0.5bar
